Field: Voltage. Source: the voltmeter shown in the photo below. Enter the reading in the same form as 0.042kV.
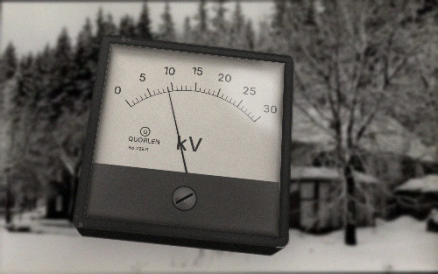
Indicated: 9kV
